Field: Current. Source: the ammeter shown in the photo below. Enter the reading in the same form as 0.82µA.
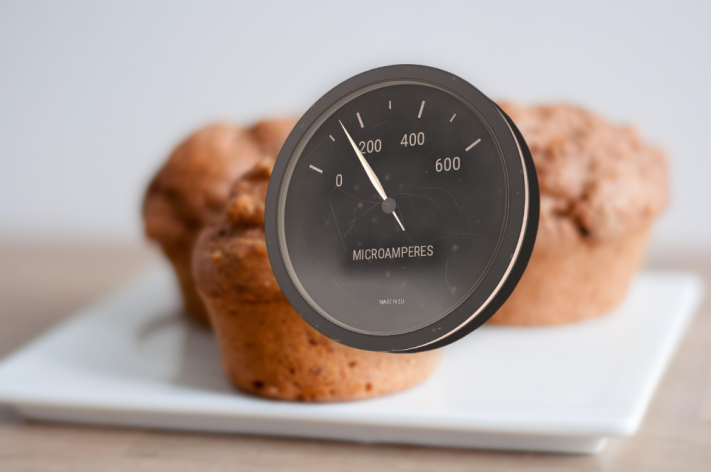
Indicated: 150µA
